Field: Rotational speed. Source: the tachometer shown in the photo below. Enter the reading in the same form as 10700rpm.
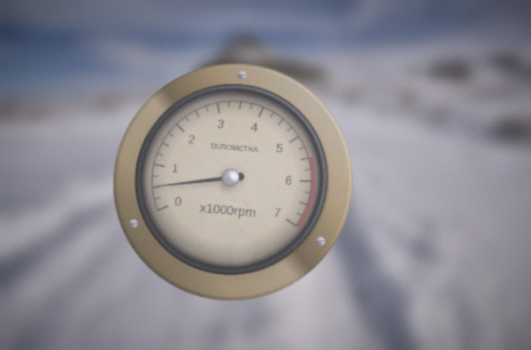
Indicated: 500rpm
